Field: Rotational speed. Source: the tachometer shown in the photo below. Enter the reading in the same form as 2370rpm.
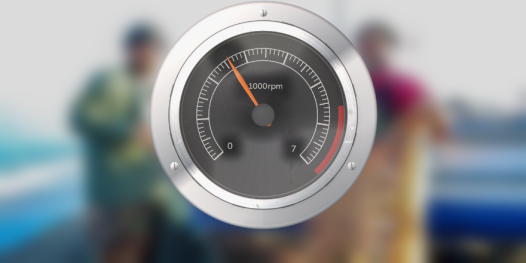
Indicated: 2600rpm
